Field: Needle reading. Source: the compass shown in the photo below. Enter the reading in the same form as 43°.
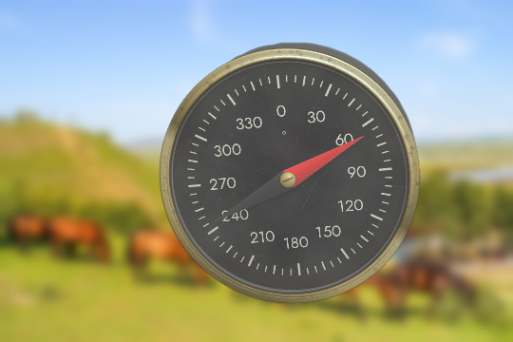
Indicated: 65°
